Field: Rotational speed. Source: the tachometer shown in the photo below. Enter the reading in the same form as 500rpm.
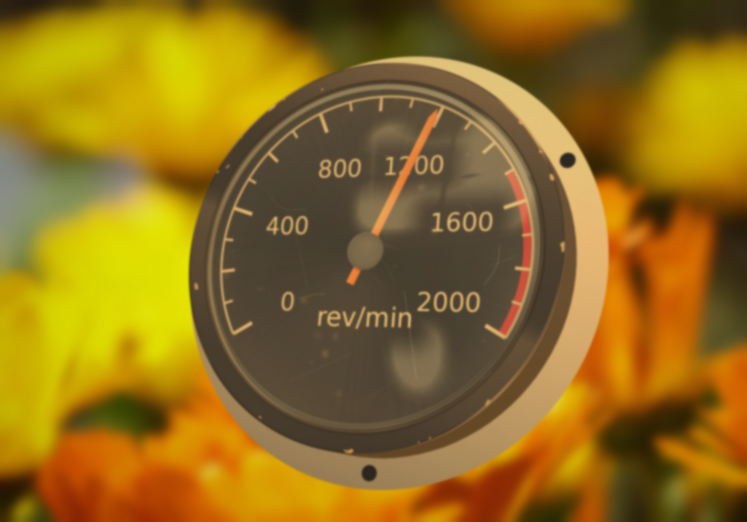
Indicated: 1200rpm
